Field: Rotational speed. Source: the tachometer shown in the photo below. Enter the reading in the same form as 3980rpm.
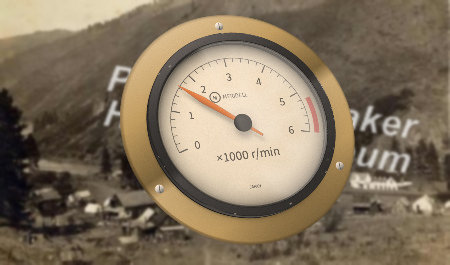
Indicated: 1600rpm
